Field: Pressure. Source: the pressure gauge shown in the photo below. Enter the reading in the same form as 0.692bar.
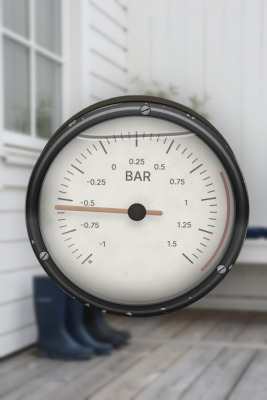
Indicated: -0.55bar
